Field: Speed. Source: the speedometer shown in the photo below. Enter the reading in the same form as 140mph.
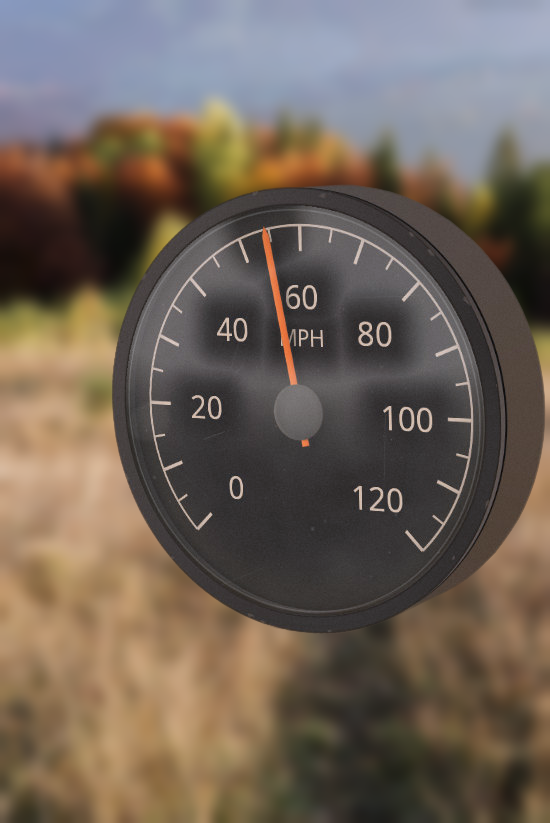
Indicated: 55mph
